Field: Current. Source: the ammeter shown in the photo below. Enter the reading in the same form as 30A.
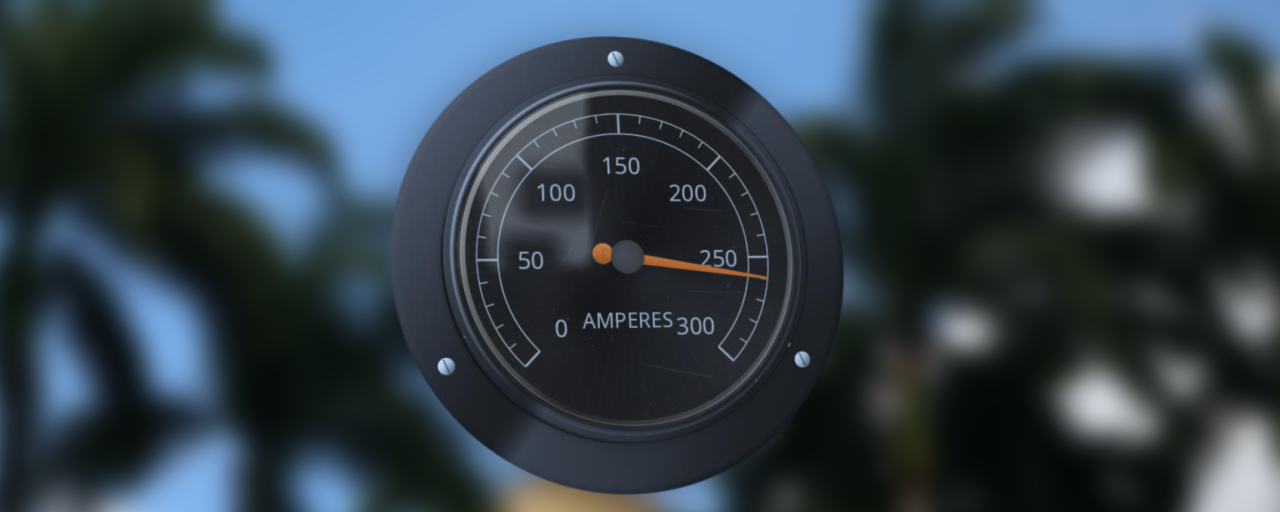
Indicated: 260A
